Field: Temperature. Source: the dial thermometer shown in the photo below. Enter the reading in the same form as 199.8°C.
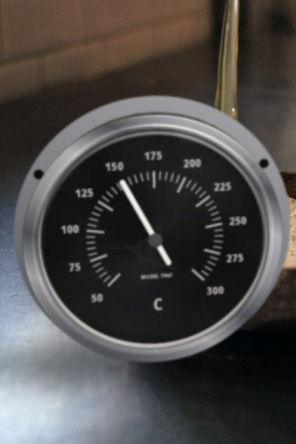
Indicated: 150°C
